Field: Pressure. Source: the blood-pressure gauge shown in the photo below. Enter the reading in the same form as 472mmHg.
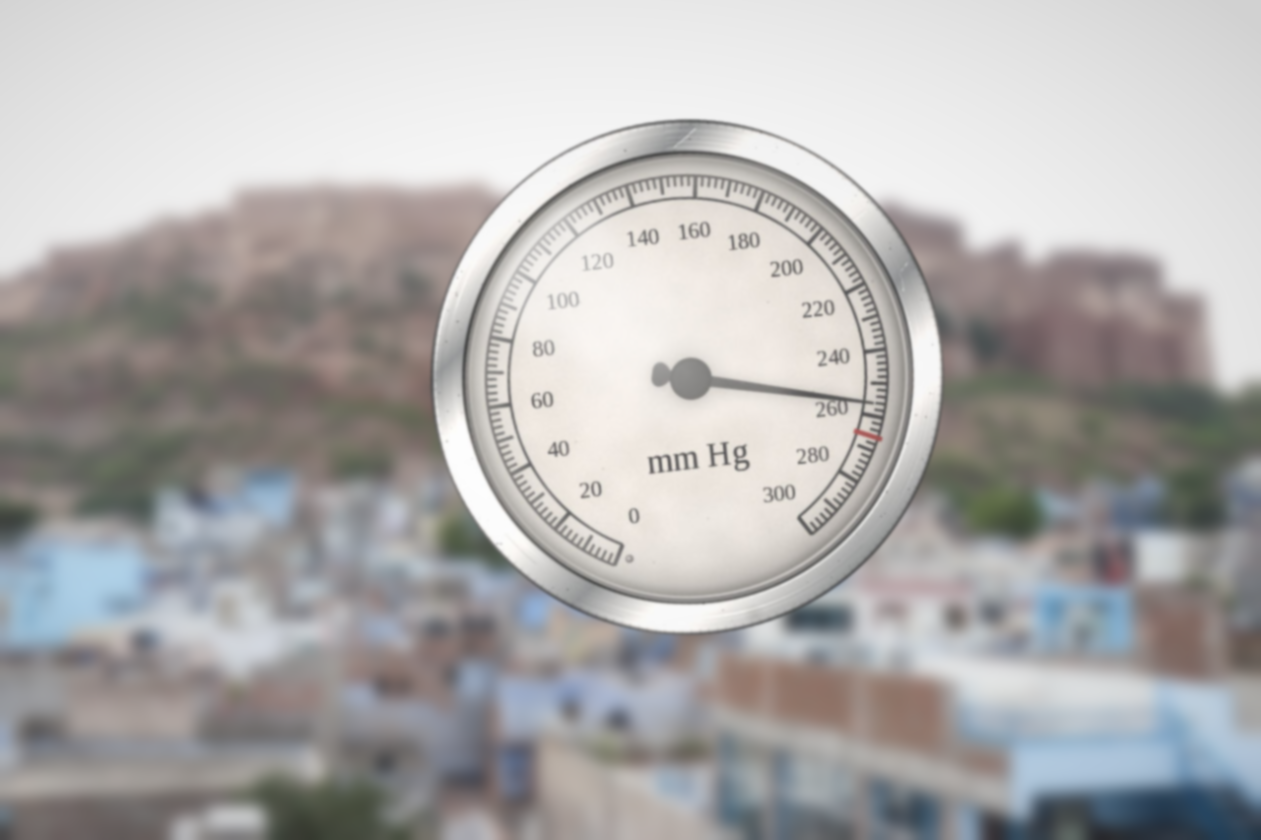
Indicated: 256mmHg
